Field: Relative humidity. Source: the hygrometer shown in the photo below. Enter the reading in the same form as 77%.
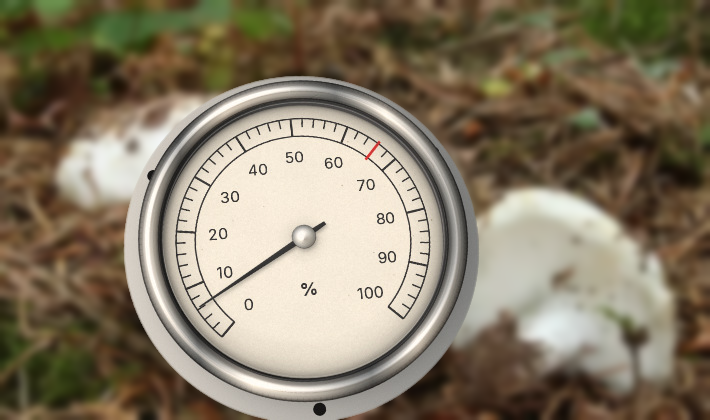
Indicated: 6%
